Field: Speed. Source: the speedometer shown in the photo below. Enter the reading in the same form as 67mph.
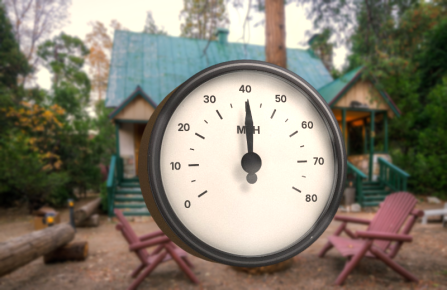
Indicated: 40mph
